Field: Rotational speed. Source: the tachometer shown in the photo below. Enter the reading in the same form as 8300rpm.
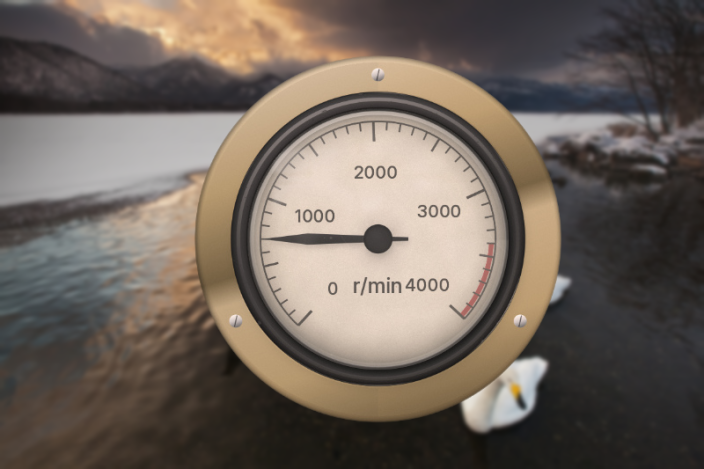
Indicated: 700rpm
